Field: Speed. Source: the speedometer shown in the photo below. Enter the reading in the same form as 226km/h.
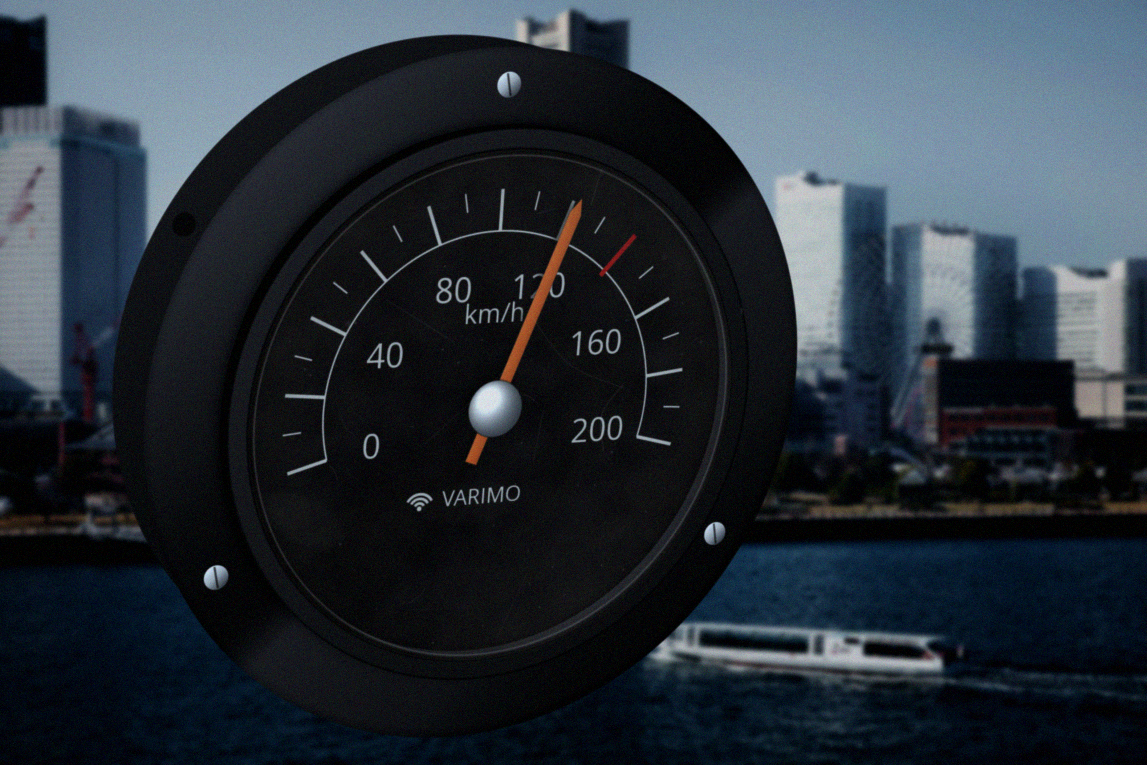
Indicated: 120km/h
